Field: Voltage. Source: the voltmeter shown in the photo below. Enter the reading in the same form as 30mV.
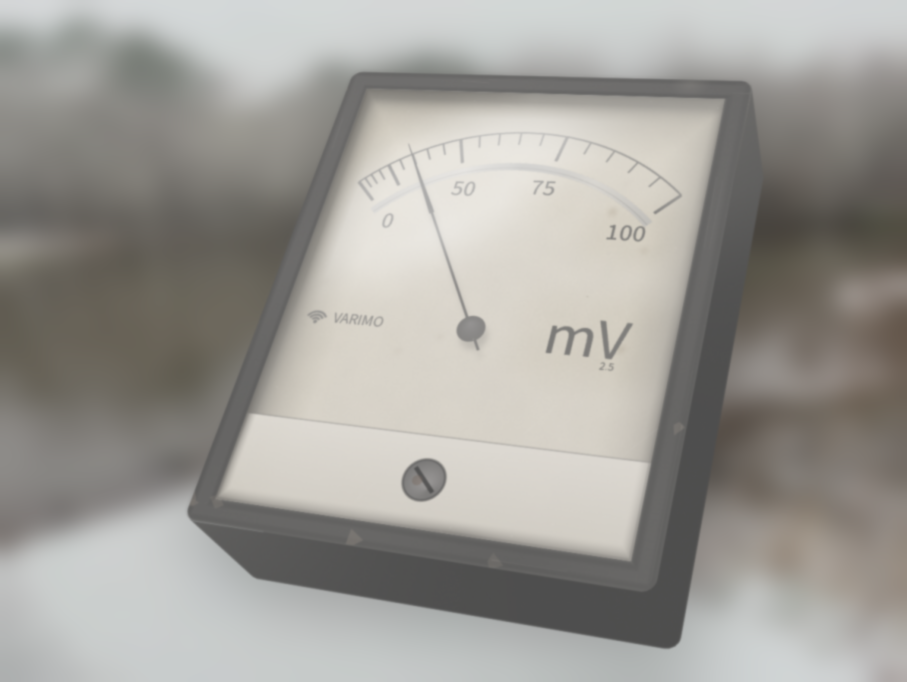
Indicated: 35mV
